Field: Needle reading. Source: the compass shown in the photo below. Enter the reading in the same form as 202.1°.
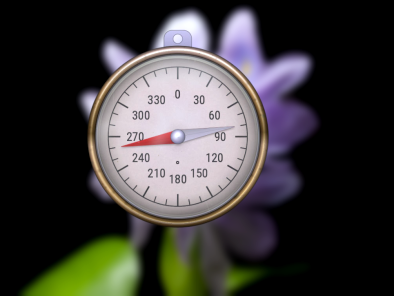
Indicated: 260°
